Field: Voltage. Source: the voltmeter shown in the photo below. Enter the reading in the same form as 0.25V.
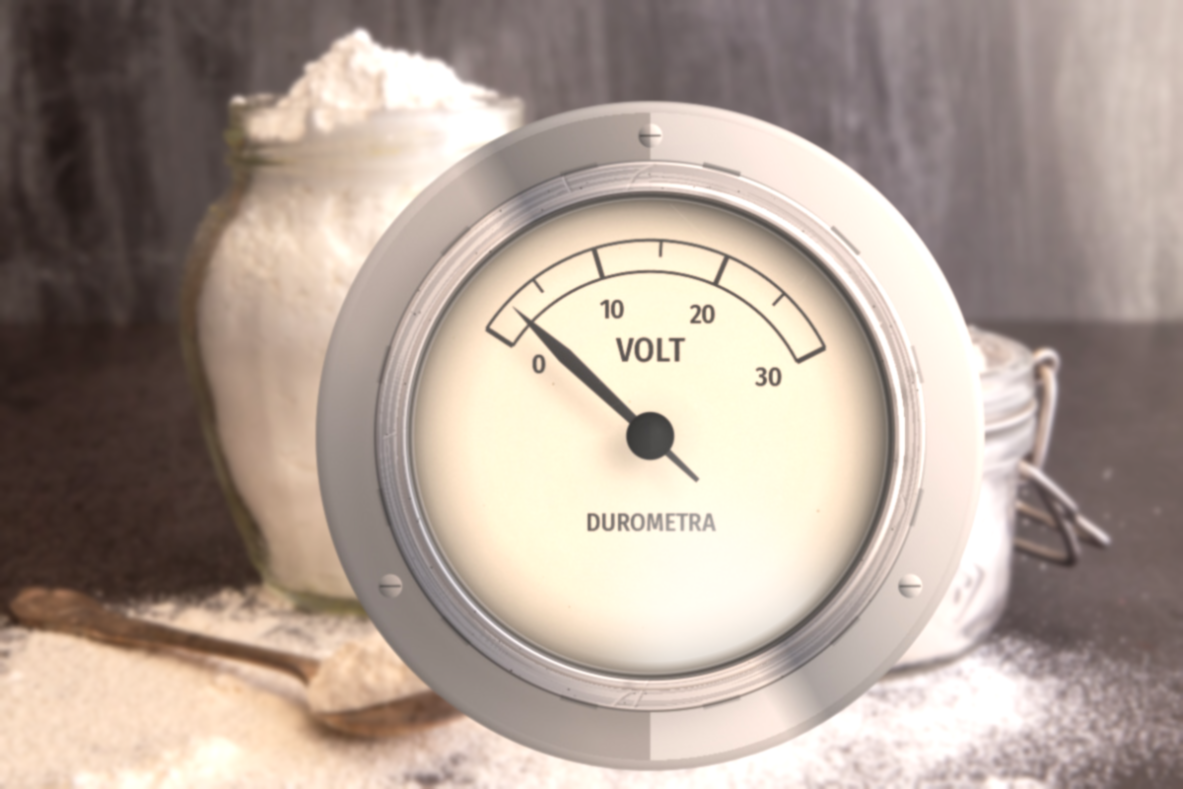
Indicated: 2.5V
